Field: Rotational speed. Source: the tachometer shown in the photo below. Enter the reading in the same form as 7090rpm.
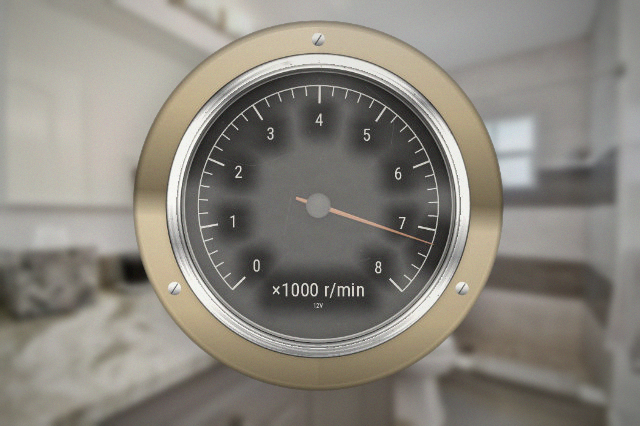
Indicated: 7200rpm
